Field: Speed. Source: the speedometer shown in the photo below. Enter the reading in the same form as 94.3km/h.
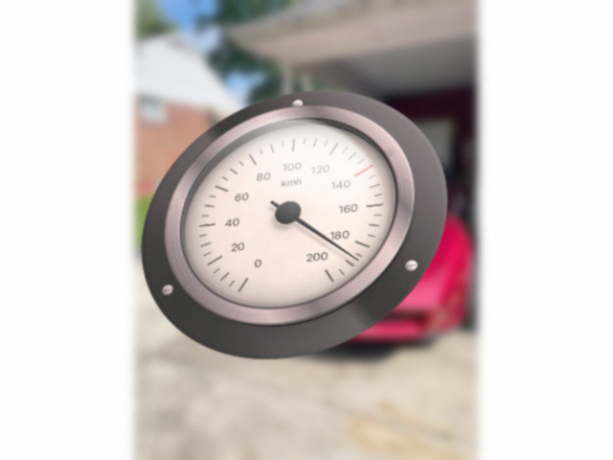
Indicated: 187.5km/h
